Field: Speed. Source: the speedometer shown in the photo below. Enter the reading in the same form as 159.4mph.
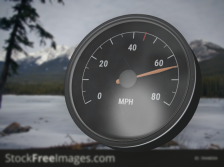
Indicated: 65mph
